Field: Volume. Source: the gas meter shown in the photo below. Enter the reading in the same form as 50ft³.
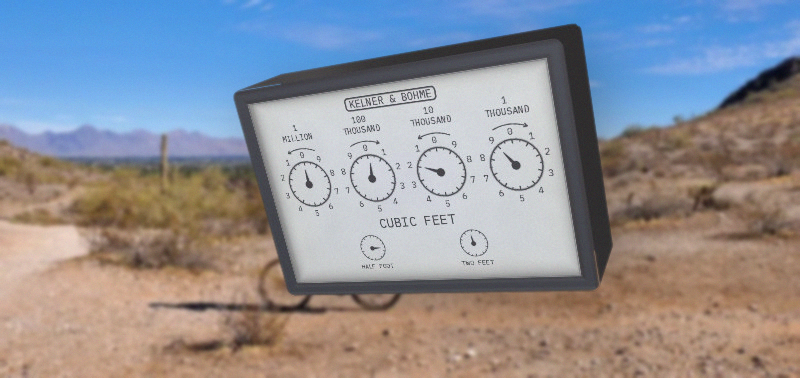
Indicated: 1900ft³
